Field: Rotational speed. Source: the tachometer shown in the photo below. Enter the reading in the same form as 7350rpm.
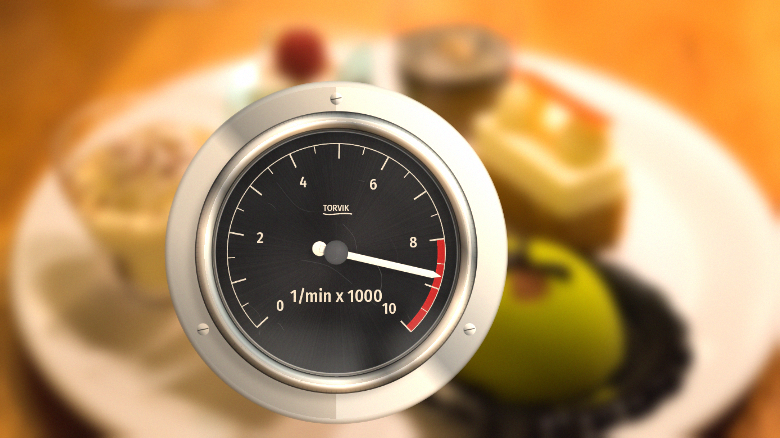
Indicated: 8750rpm
